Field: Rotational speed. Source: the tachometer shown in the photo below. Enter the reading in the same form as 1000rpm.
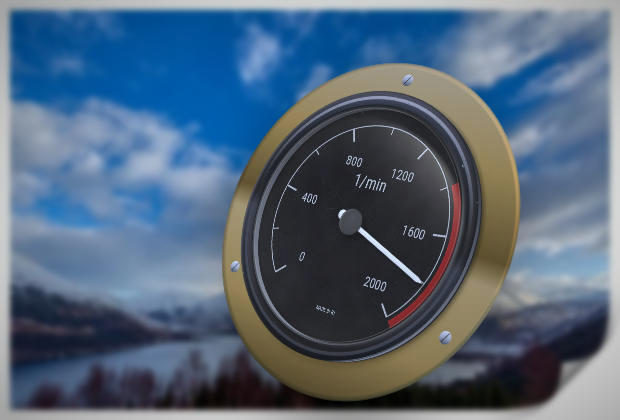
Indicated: 1800rpm
